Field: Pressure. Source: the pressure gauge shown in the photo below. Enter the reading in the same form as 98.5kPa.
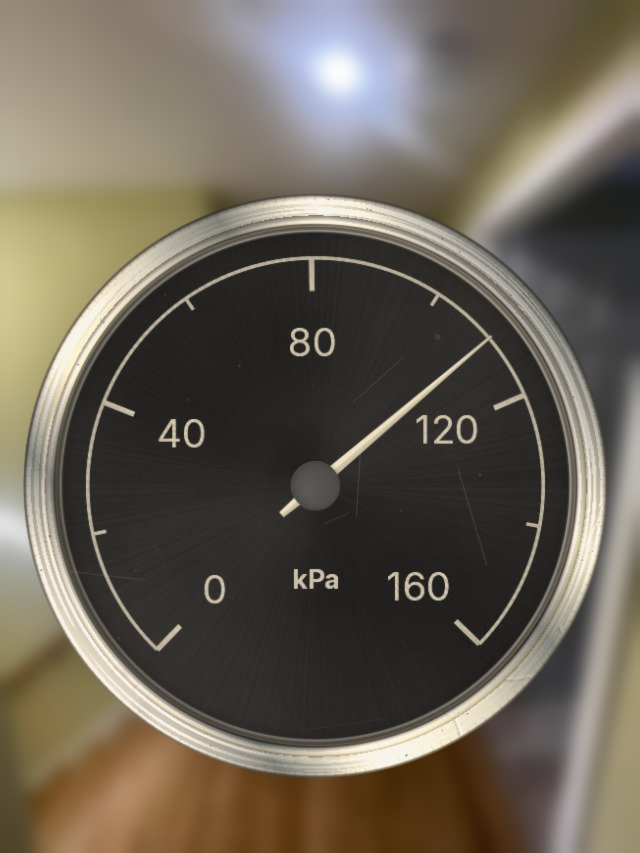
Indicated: 110kPa
